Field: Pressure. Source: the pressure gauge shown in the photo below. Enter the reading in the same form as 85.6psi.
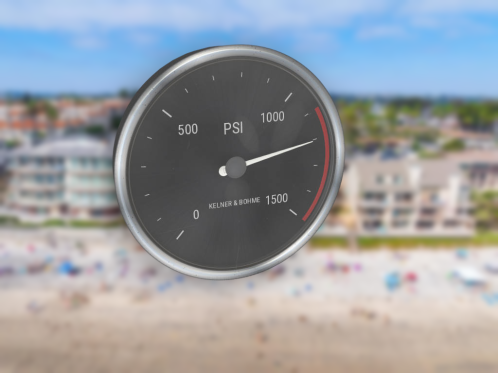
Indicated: 1200psi
